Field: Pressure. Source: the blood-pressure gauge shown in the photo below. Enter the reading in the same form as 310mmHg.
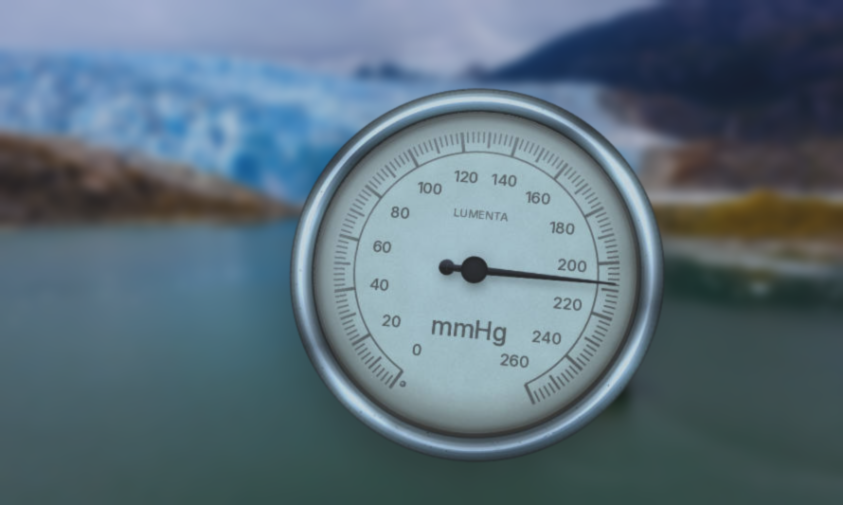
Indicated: 208mmHg
